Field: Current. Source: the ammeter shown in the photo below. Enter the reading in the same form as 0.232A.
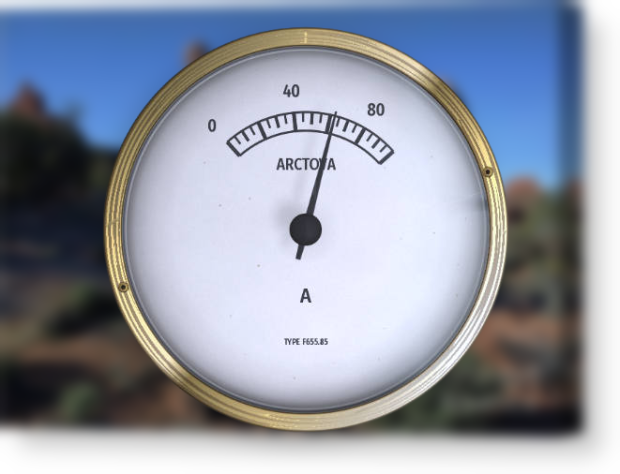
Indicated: 62.5A
